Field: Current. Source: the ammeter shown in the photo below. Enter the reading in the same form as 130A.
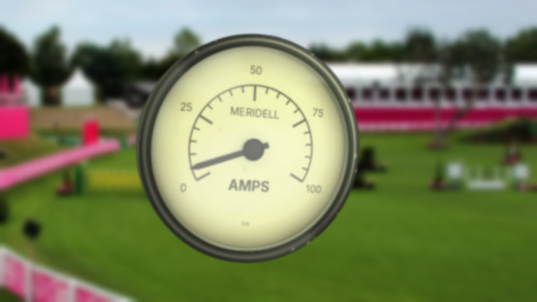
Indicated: 5A
